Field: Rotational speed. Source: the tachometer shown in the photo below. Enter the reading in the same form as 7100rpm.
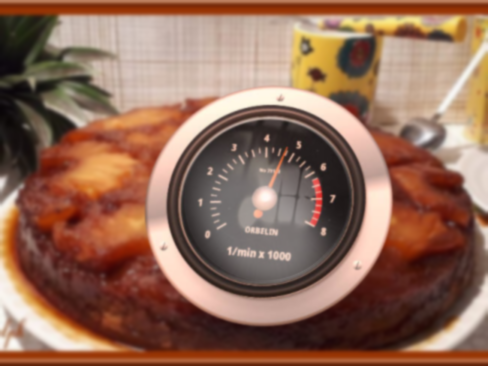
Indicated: 4750rpm
